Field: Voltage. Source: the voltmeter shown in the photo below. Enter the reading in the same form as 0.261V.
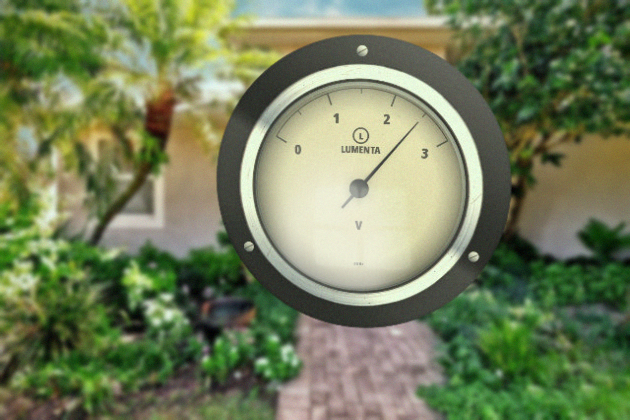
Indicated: 2.5V
